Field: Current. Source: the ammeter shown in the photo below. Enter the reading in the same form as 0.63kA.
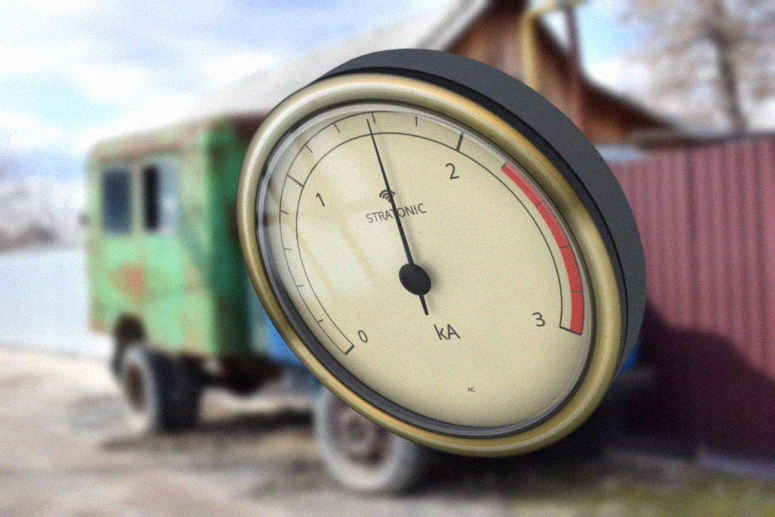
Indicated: 1.6kA
